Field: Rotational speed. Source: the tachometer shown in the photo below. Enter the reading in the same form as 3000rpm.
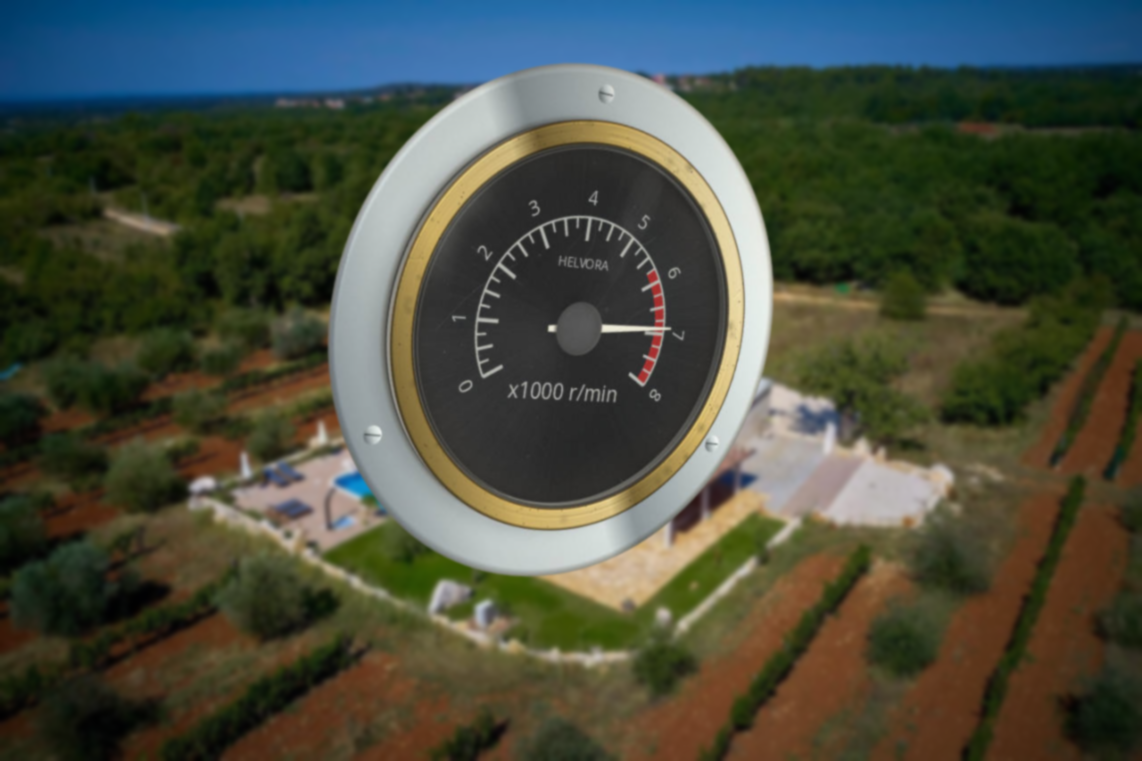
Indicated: 6875rpm
